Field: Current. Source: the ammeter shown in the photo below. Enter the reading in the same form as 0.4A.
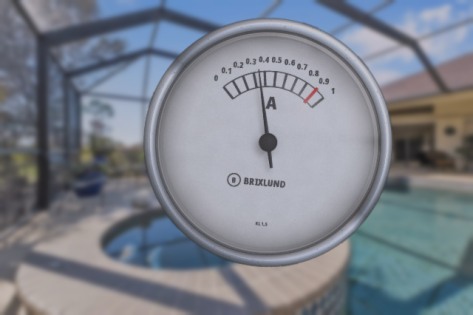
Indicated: 0.35A
